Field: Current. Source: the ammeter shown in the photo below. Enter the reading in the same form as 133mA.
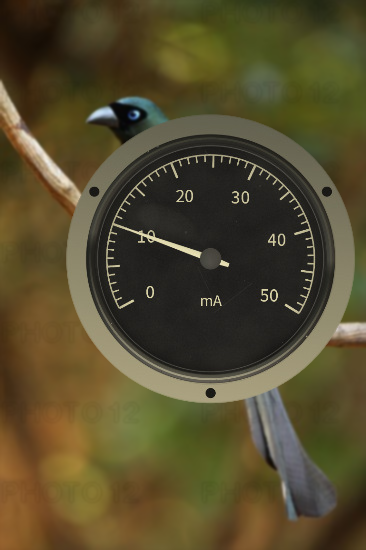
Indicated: 10mA
